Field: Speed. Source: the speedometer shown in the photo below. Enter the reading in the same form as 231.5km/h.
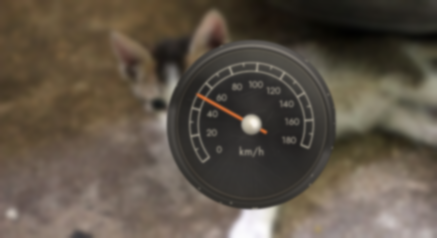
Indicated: 50km/h
